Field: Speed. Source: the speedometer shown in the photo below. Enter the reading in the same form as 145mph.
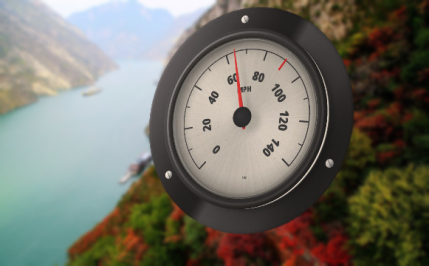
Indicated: 65mph
